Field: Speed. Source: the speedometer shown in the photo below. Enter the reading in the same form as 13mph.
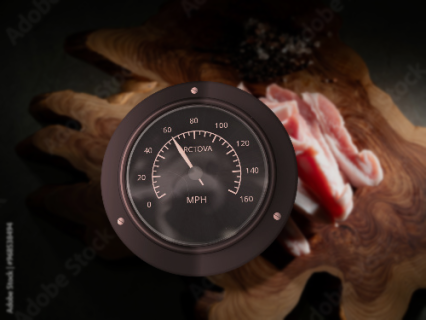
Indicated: 60mph
